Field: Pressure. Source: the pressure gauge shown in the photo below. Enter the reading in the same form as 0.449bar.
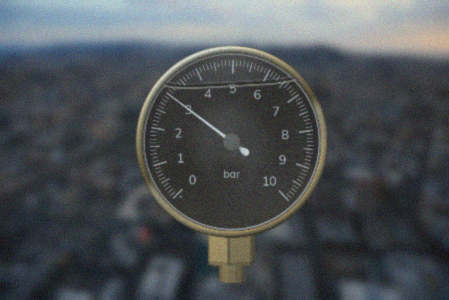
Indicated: 3bar
